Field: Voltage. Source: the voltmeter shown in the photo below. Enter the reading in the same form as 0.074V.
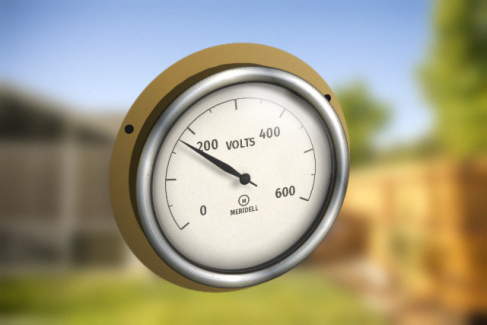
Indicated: 175V
